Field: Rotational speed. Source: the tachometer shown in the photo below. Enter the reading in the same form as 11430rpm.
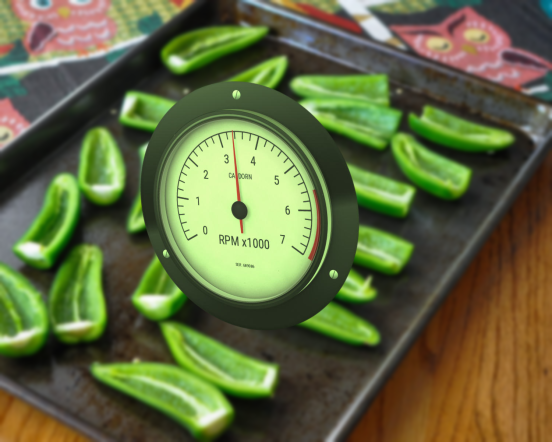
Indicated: 3400rpm
